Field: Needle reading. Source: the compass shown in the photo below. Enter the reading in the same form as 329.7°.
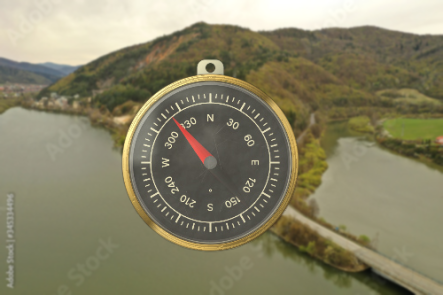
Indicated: 320°
